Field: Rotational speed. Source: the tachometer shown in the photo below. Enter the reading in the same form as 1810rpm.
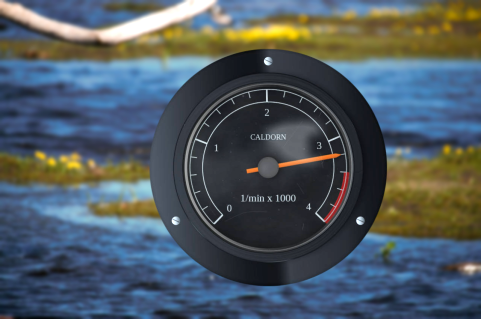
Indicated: 3200rpm
